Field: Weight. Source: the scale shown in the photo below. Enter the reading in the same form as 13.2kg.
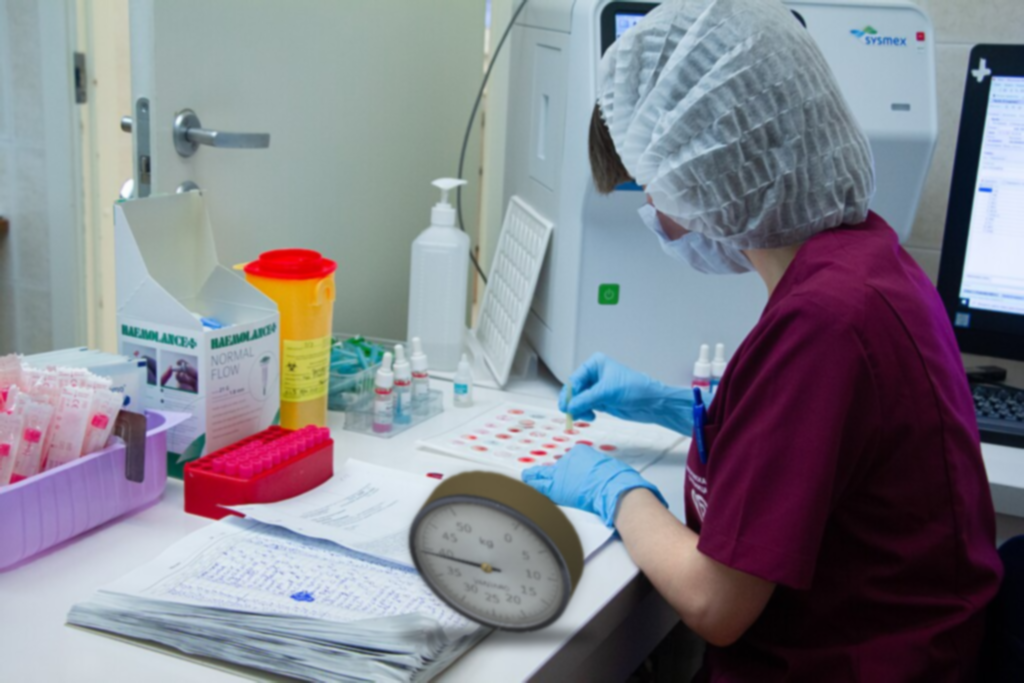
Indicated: 40kg
